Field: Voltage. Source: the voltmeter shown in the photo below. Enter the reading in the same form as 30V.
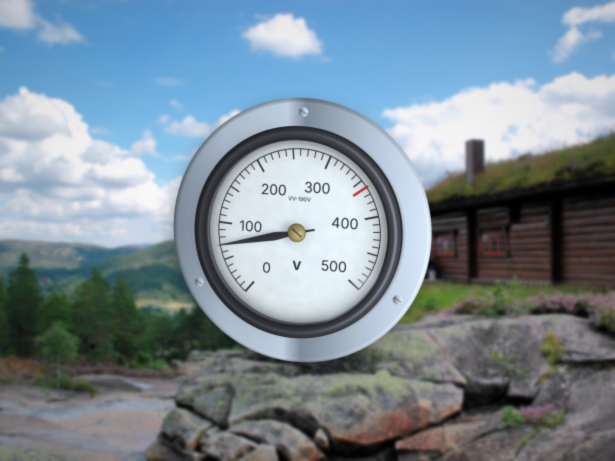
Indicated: 70V
